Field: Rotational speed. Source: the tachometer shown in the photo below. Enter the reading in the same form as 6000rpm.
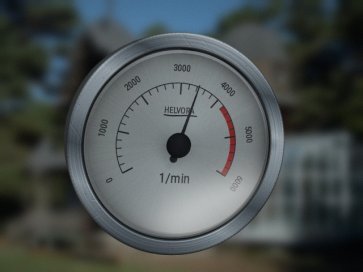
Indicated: 3400rpm
